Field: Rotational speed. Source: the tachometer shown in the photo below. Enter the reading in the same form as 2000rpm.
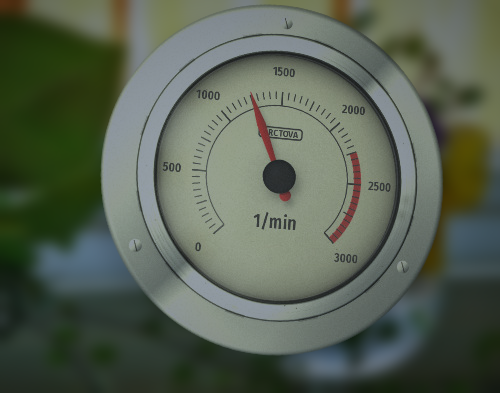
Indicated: 1250rpm
